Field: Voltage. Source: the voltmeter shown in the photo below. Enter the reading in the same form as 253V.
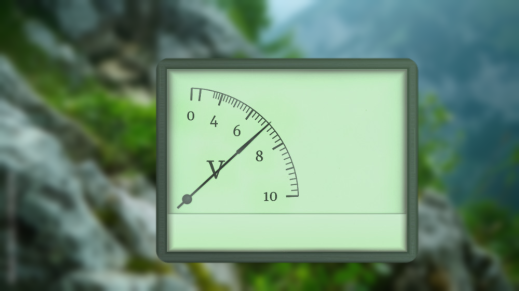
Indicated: 7V
